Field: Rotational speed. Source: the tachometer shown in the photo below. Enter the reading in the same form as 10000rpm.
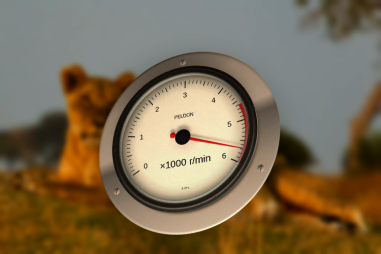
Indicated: 5700rpm
